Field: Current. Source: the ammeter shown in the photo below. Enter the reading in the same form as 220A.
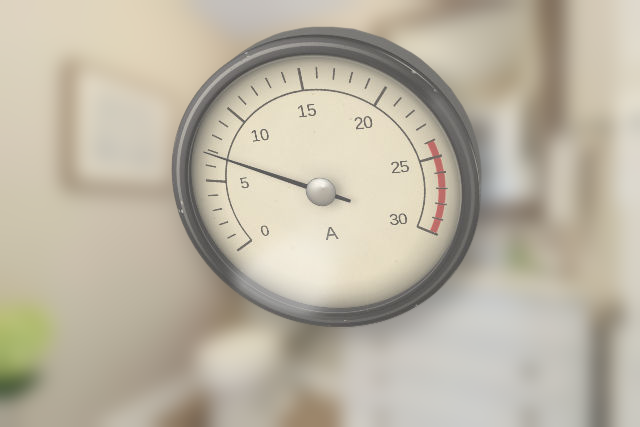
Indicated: 7A
